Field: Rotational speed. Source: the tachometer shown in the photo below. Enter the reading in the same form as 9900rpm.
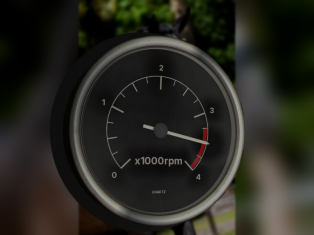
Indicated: 3500rpm
